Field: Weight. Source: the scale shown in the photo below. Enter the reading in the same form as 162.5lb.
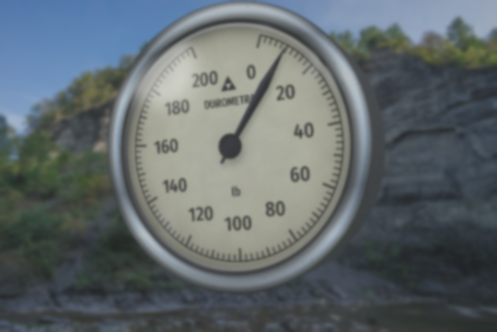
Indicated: 10lb
